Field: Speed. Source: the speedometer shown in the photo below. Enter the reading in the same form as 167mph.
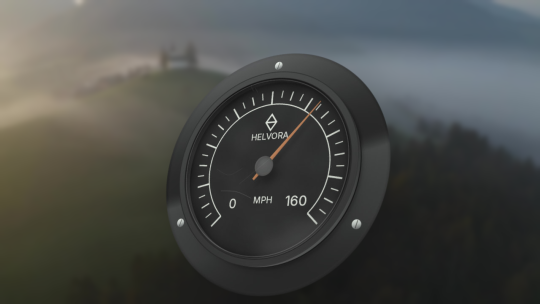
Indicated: 105mph
